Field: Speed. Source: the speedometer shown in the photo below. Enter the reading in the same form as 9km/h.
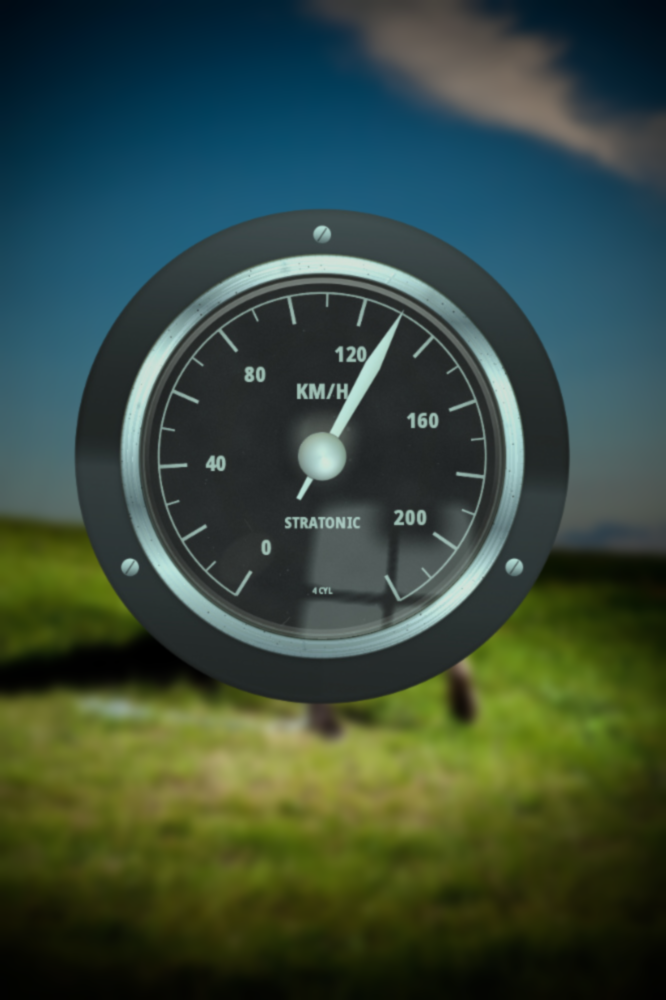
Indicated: 130km/h
